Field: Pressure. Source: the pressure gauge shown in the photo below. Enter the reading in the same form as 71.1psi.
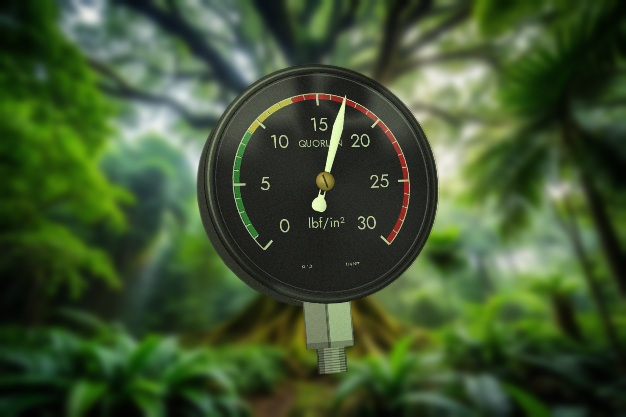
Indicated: 17psi
